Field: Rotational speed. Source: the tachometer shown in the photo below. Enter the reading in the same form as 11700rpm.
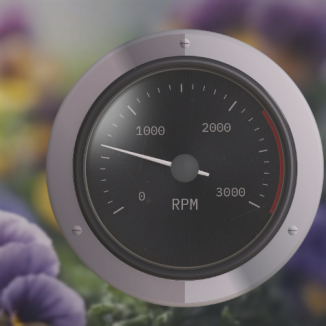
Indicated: 600rpm
